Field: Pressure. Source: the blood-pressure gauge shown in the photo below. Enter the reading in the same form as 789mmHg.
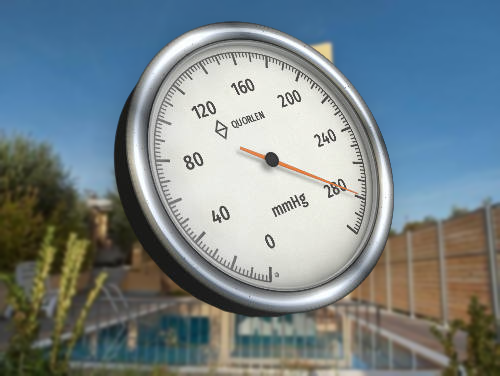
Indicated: 280mmHg
